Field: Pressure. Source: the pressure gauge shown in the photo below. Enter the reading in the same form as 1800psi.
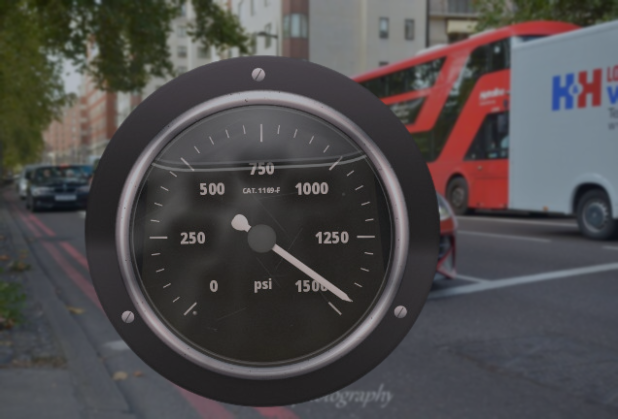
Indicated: 1450psi
